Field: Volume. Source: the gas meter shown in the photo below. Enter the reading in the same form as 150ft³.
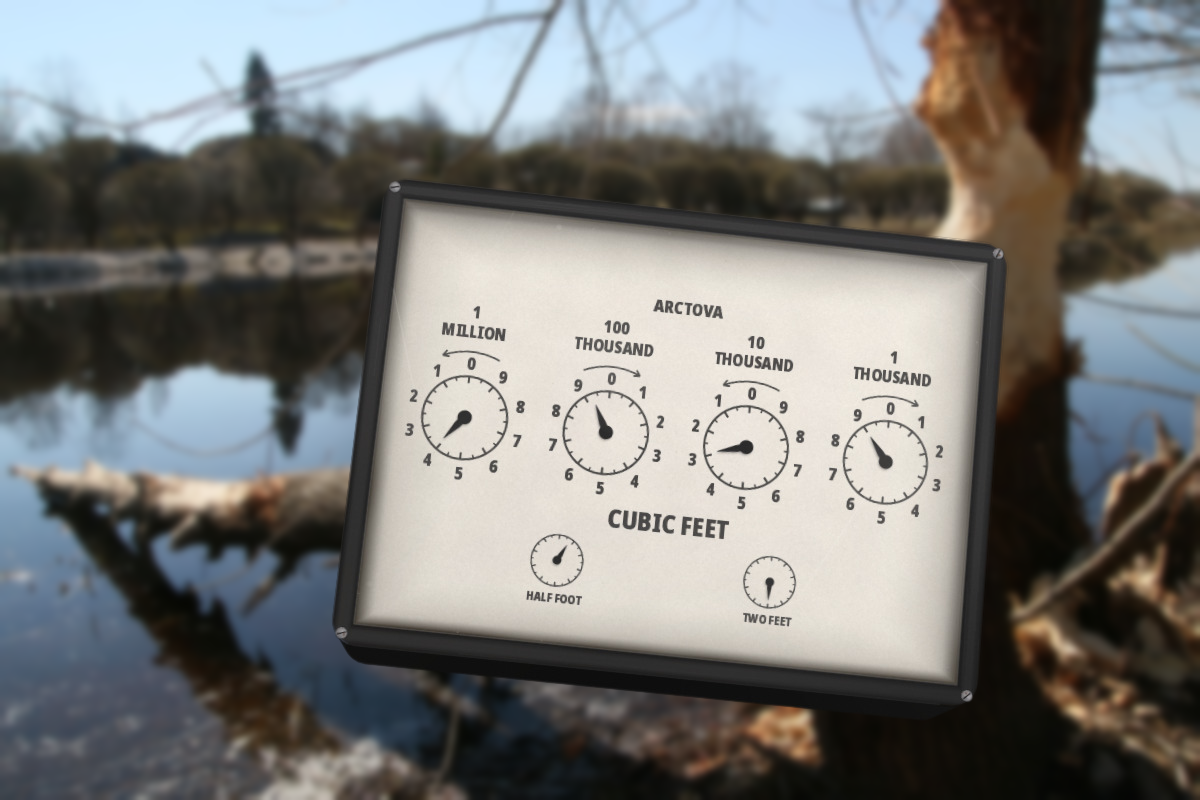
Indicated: 392900ft³
